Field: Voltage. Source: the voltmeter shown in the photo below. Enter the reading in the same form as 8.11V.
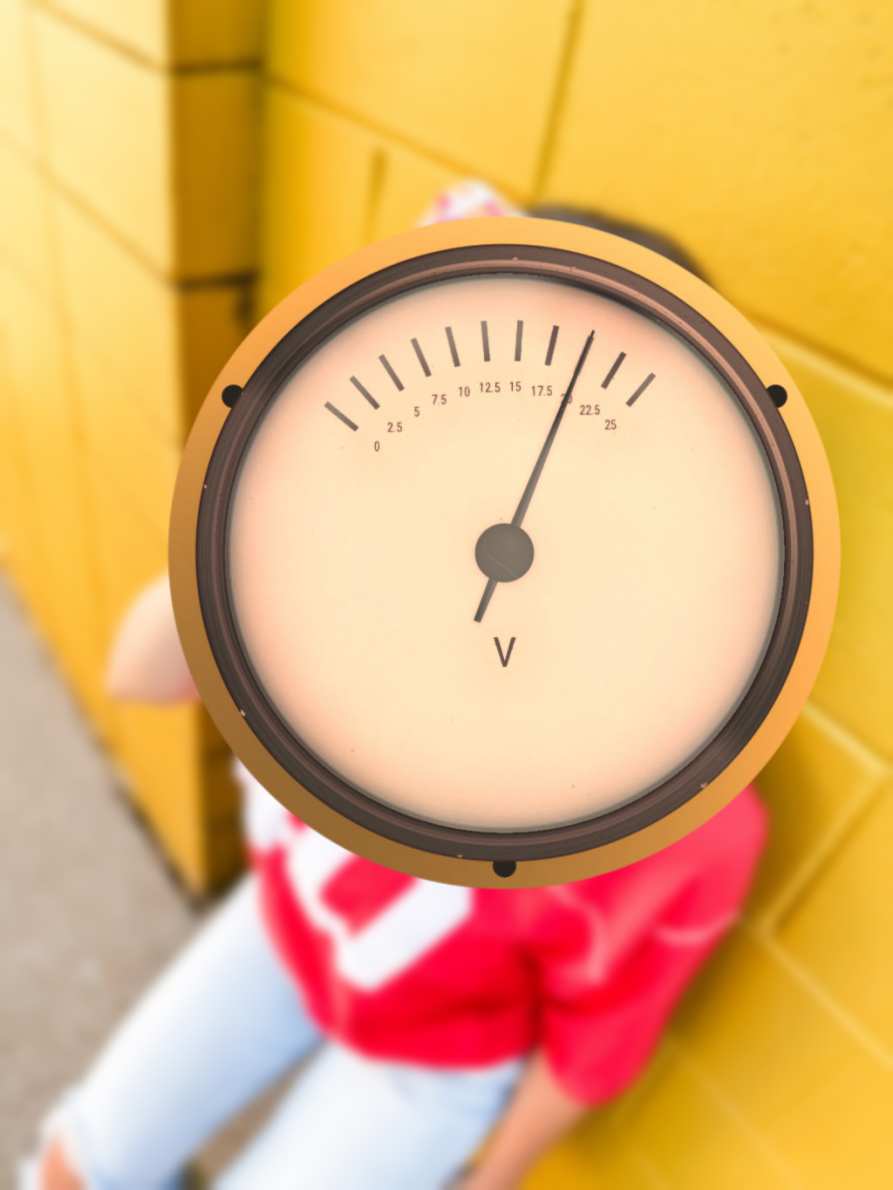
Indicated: 20V
